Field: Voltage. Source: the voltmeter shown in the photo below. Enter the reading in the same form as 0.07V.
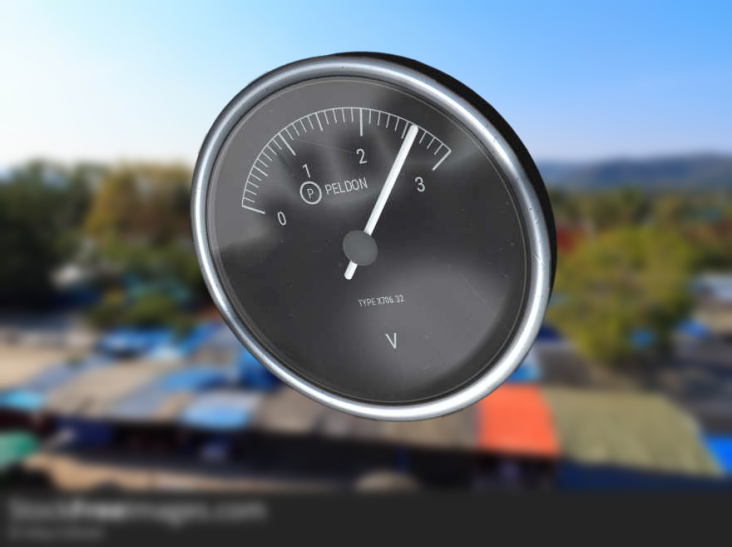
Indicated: 2.6V
